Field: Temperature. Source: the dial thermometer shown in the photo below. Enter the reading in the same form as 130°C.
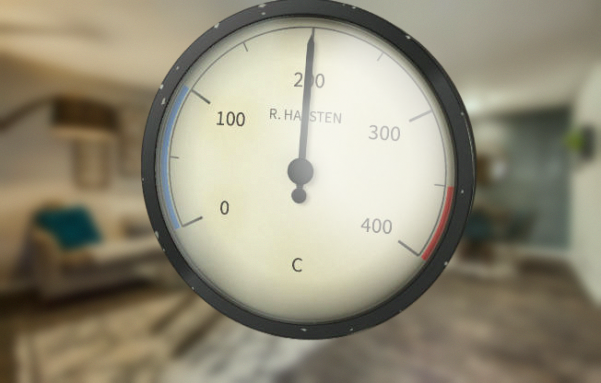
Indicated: 200°C
